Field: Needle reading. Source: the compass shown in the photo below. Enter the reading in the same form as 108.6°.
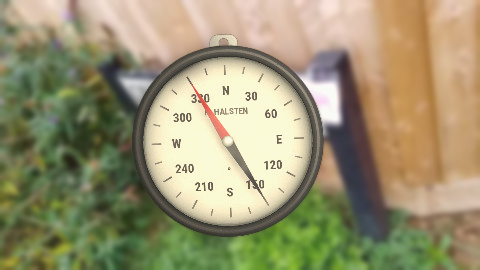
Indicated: 330°
